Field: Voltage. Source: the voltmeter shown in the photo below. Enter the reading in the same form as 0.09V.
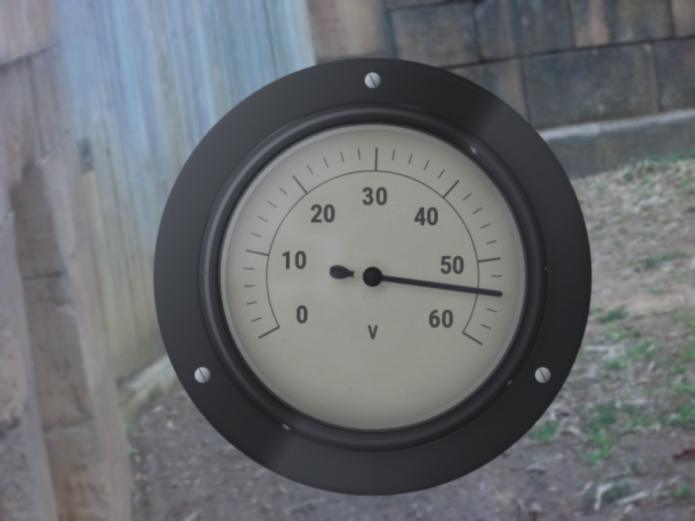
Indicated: 54V
